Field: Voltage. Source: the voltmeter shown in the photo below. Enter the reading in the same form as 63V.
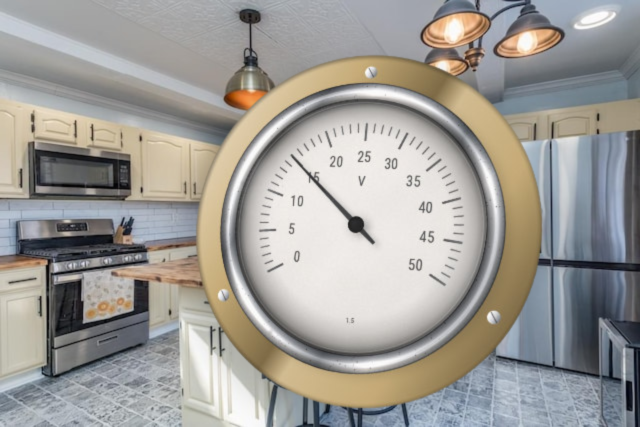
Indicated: 15V
